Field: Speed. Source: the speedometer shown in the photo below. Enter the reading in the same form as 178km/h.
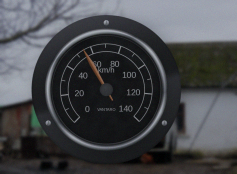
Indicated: 55km/h
